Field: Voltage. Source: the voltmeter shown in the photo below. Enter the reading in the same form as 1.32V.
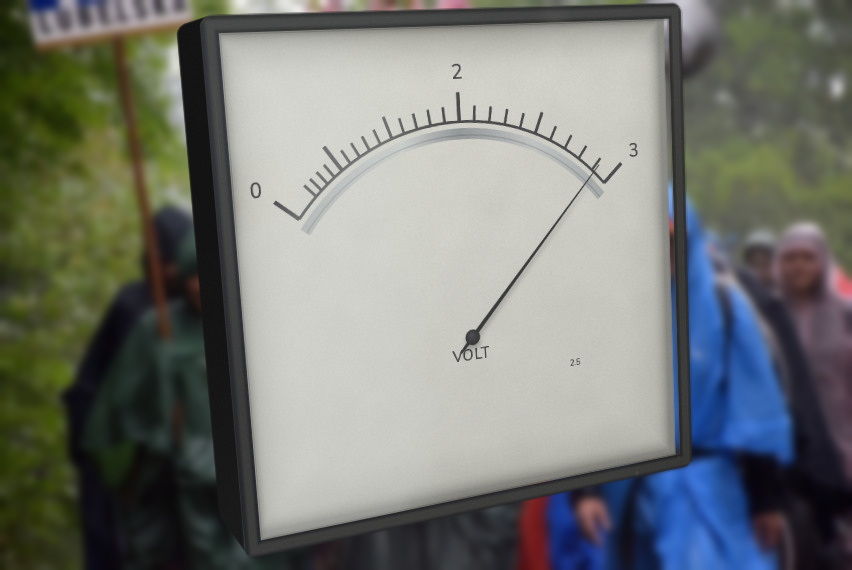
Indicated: 2.9V
